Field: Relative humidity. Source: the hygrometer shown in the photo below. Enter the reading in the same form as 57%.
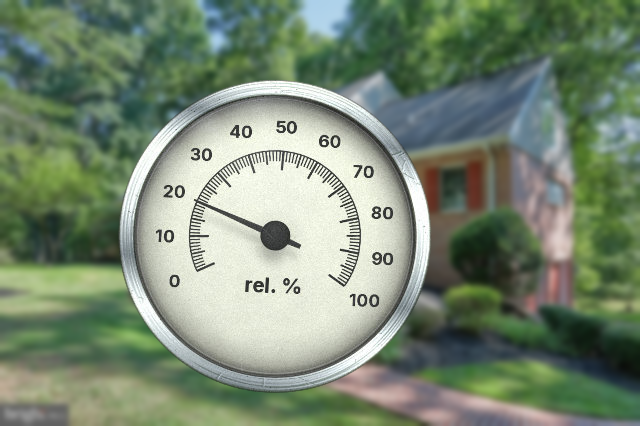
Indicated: 20%
